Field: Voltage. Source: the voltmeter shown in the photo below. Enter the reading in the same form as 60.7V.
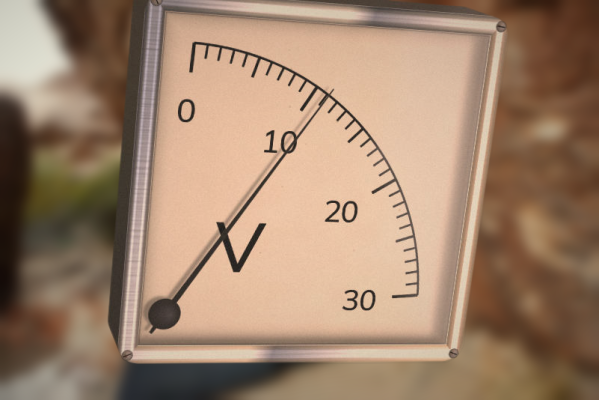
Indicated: 11V
